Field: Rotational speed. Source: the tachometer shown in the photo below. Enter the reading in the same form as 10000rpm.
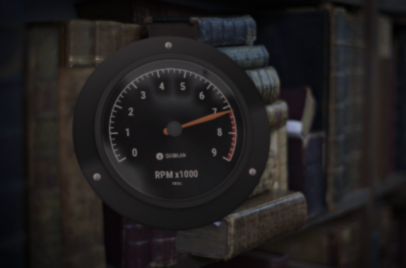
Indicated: 7200rpm
